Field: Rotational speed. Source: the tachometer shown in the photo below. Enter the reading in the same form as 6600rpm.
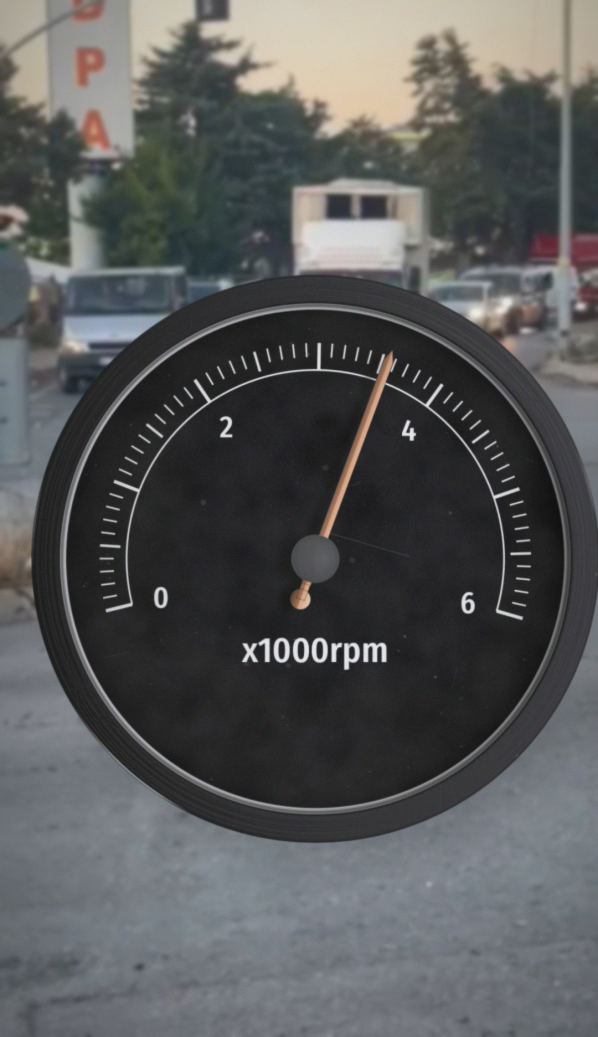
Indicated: 3550rpm
